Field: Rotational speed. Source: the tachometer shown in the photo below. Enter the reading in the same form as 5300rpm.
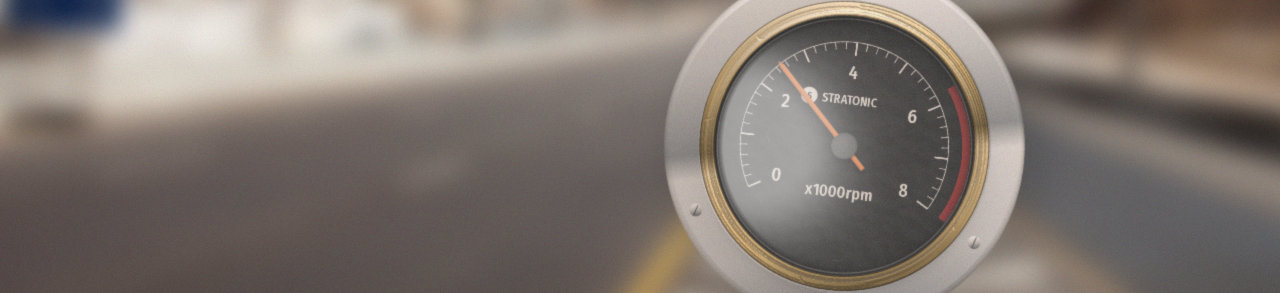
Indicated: 2500rpm
